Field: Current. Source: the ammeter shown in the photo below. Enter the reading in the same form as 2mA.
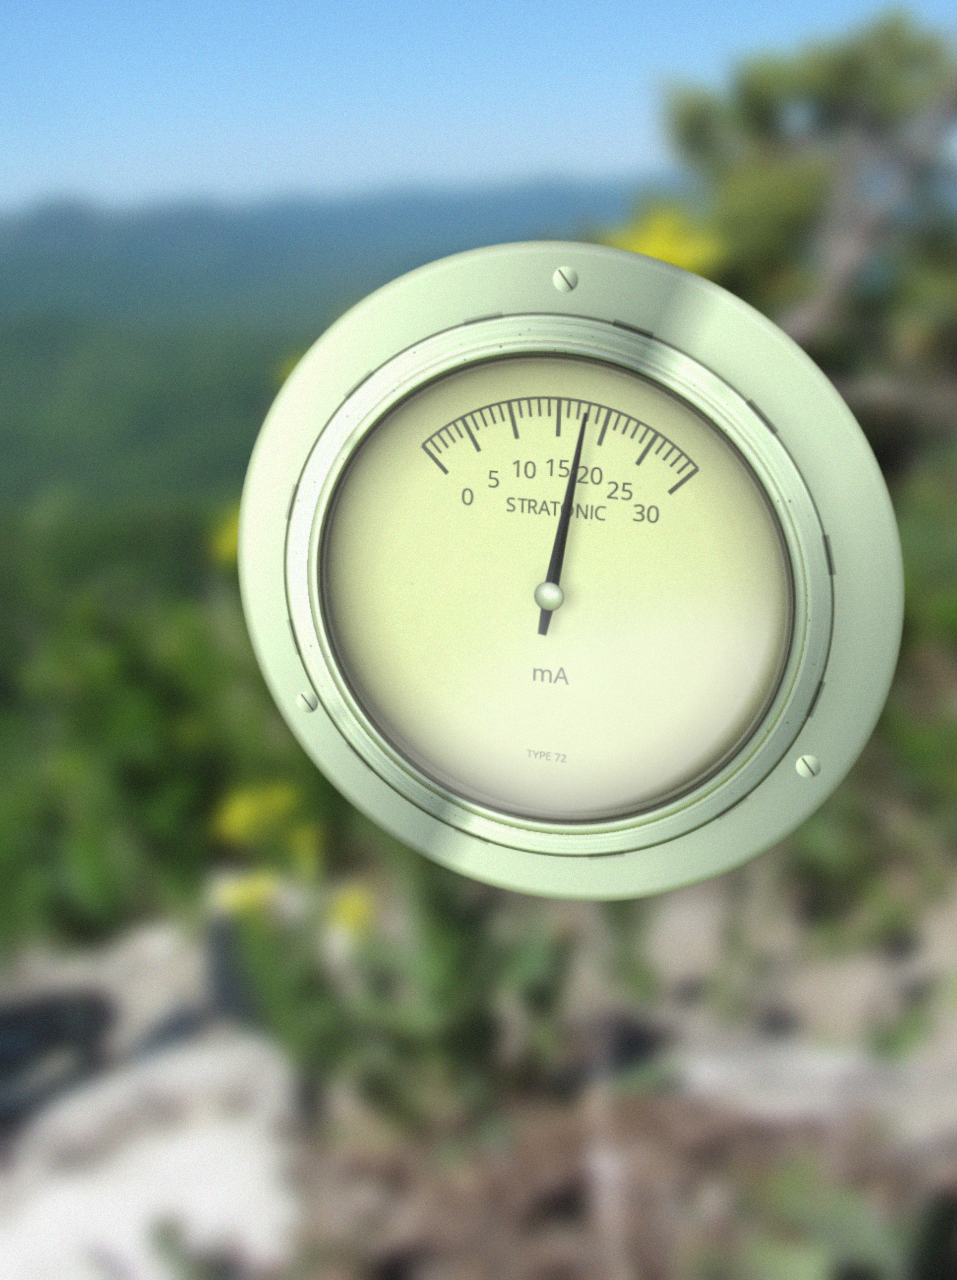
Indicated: 18mA
